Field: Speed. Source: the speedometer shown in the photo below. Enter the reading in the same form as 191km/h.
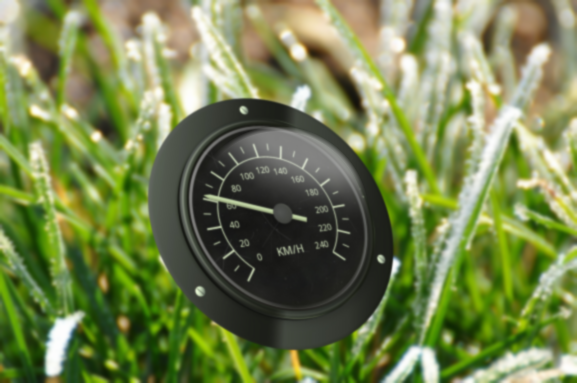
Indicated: 60km/h
